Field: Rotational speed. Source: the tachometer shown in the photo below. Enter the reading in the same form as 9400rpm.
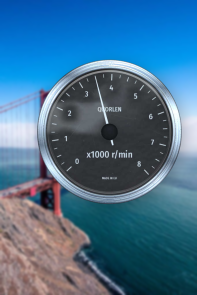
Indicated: 3500rpm
